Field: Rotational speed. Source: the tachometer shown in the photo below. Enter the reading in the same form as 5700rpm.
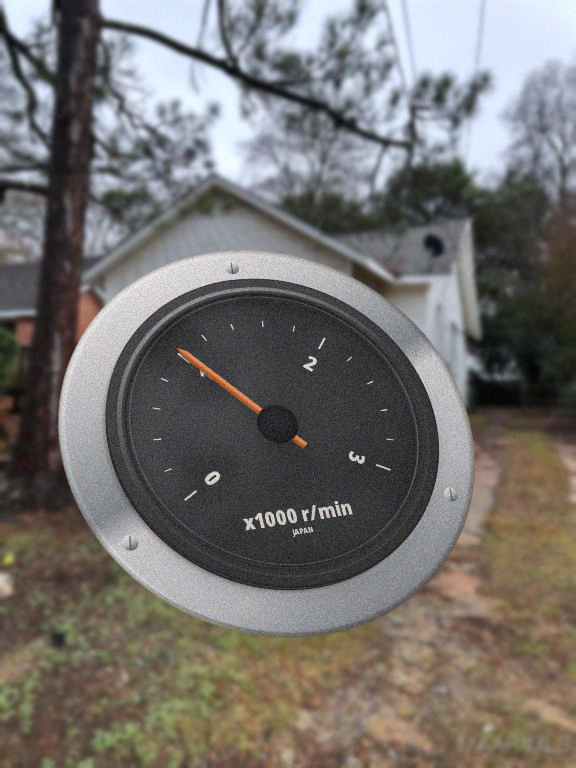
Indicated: 1000rpm
